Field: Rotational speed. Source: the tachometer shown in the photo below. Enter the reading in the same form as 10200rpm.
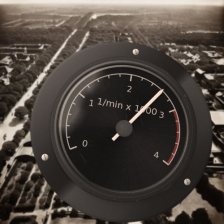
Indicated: 2600rpm
